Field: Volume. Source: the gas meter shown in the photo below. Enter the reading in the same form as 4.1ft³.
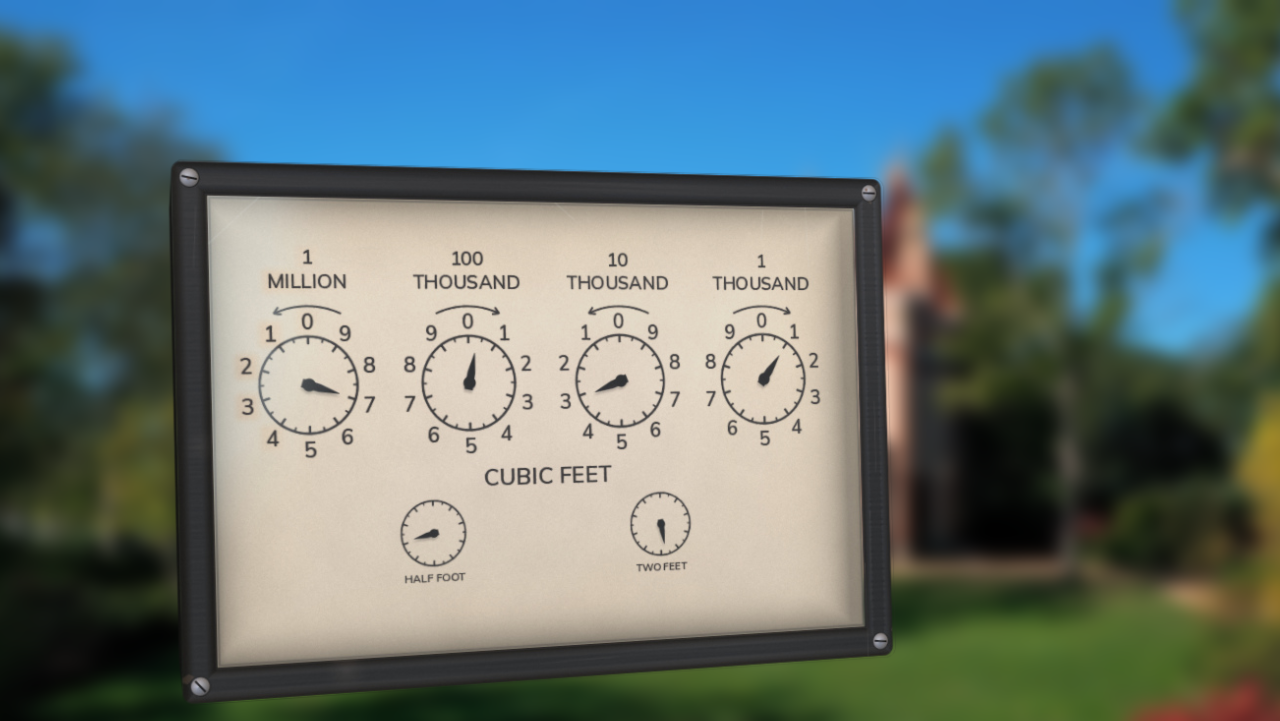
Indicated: 703100ft³
